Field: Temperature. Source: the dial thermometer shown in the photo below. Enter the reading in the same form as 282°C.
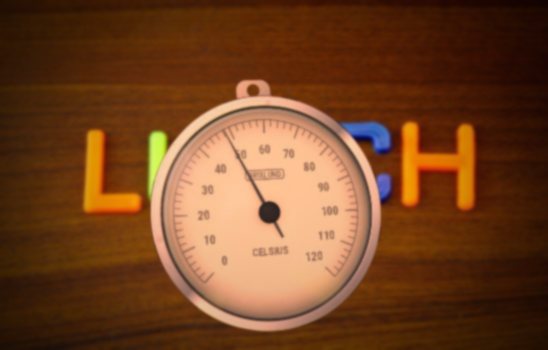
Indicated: 48°C
